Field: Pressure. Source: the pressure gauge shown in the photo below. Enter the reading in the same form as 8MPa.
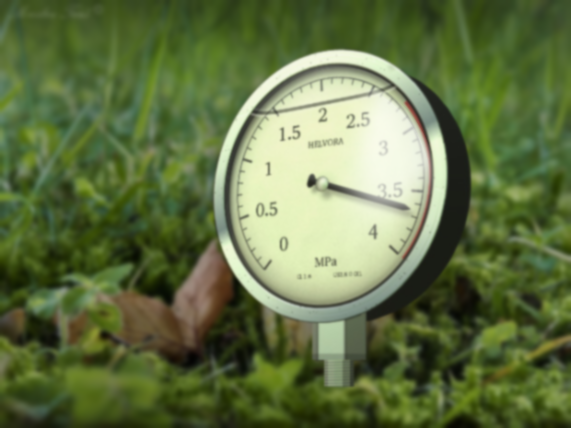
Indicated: 3.65MPa
